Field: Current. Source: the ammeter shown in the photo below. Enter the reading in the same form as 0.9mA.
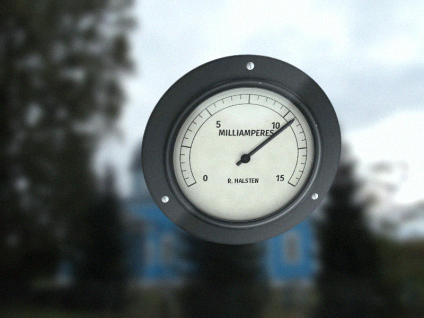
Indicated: 10.5mA
